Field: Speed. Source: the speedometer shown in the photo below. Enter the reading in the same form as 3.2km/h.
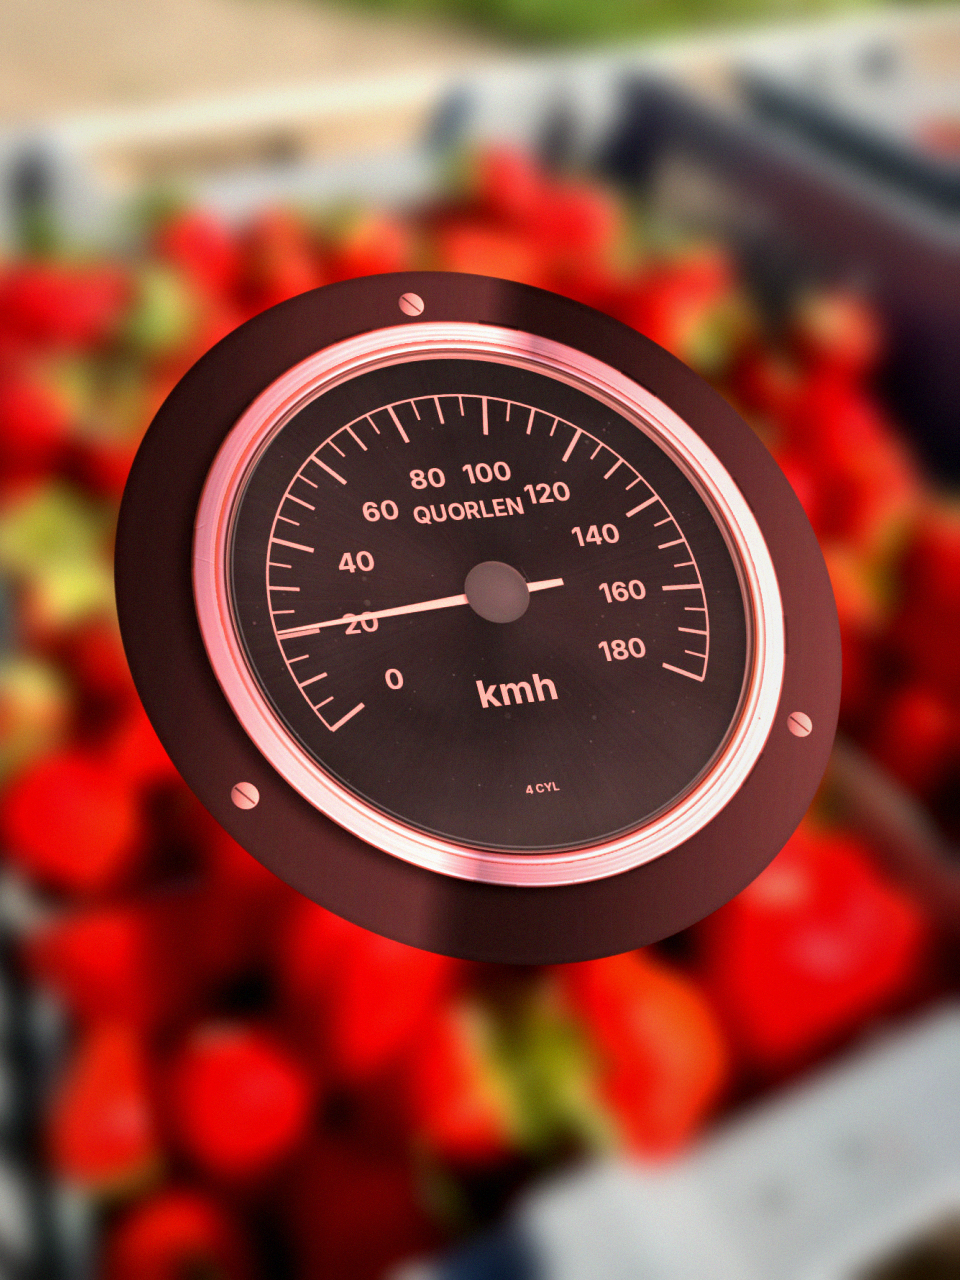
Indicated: 20km/h
